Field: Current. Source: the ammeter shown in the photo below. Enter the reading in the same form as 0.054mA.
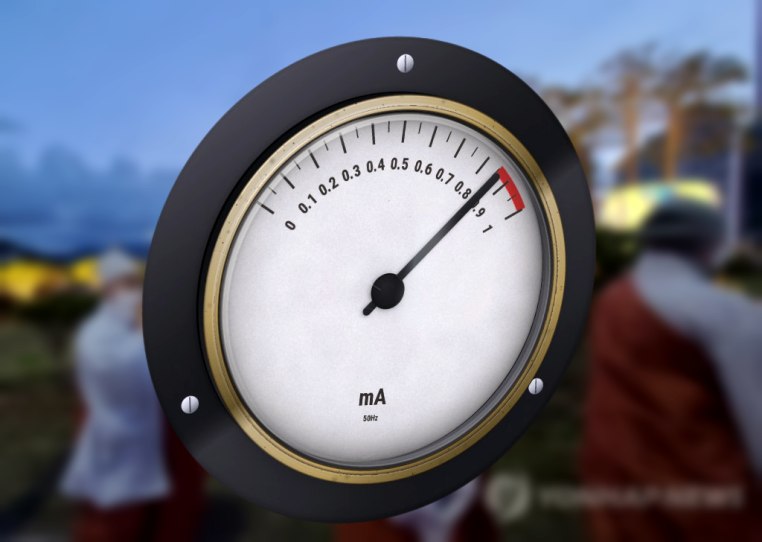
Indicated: 0.85mA
